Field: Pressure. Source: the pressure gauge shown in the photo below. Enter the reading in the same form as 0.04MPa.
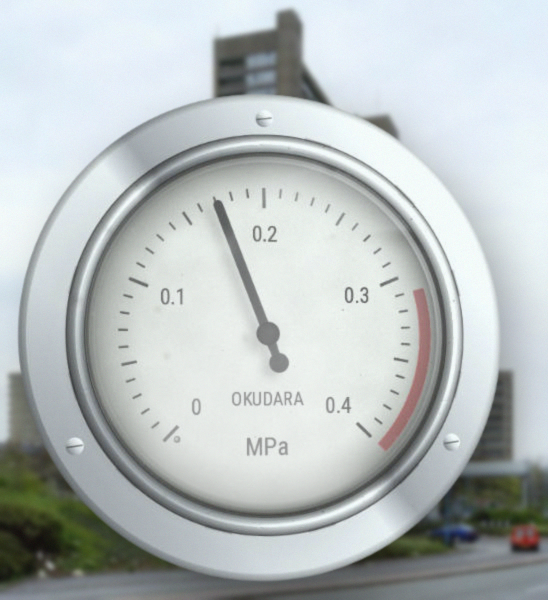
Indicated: 0.17MPa
